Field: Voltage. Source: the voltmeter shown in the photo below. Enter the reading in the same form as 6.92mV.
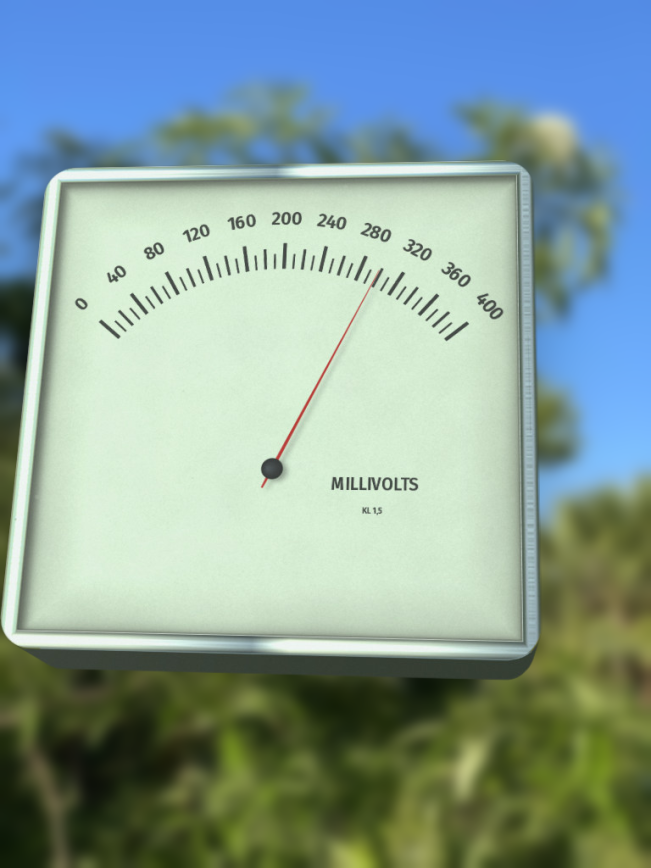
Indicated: 300mV
